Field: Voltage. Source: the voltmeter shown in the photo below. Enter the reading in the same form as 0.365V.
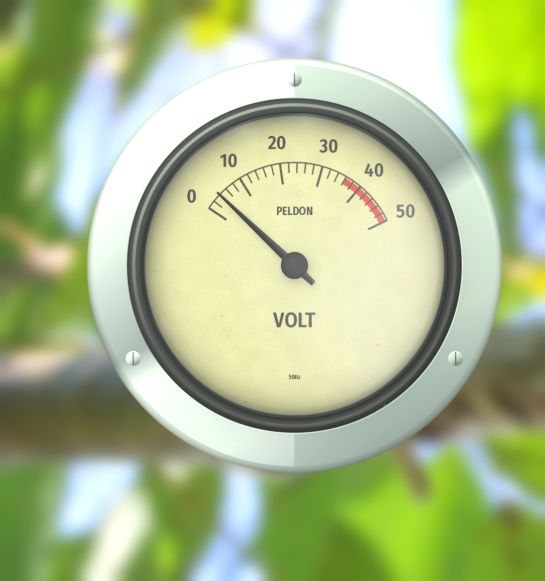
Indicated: 4V
